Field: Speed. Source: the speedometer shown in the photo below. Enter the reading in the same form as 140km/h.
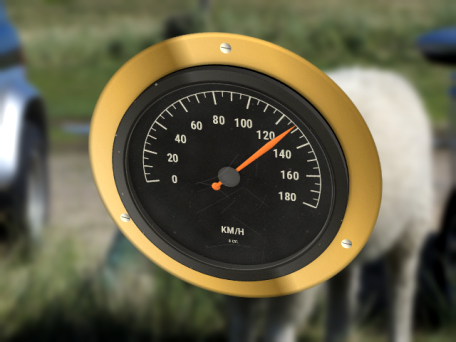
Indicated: 127.5km/h
